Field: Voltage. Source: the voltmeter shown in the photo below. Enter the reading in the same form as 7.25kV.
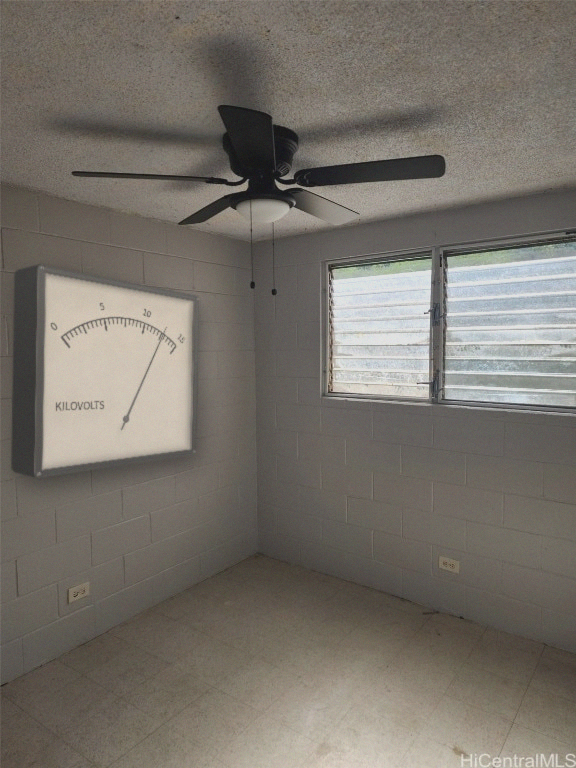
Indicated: 12.5kV
